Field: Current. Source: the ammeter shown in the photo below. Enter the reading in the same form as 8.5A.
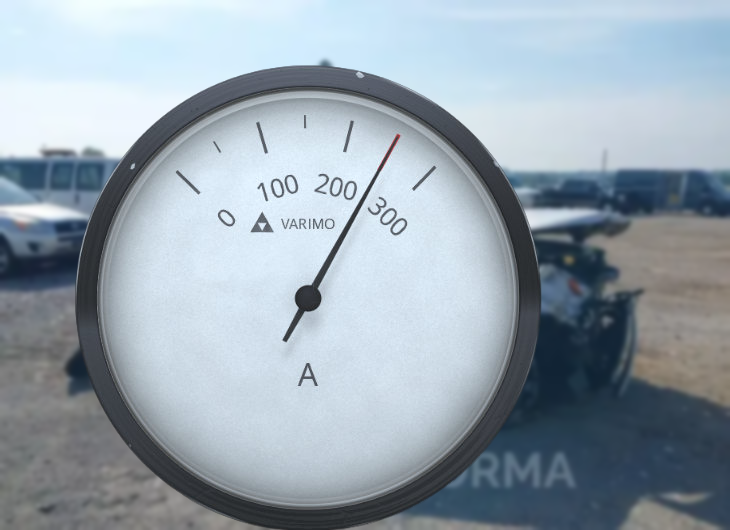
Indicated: 250A
